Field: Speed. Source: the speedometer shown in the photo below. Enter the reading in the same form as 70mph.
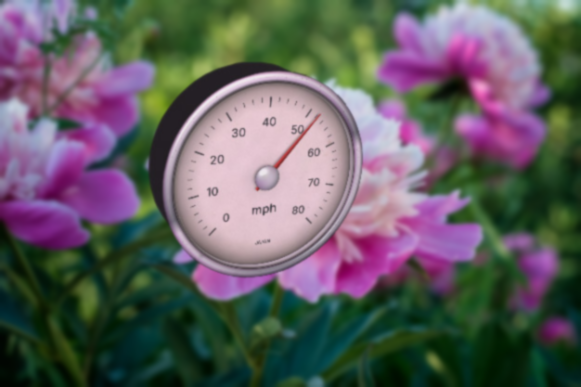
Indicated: 52mph
